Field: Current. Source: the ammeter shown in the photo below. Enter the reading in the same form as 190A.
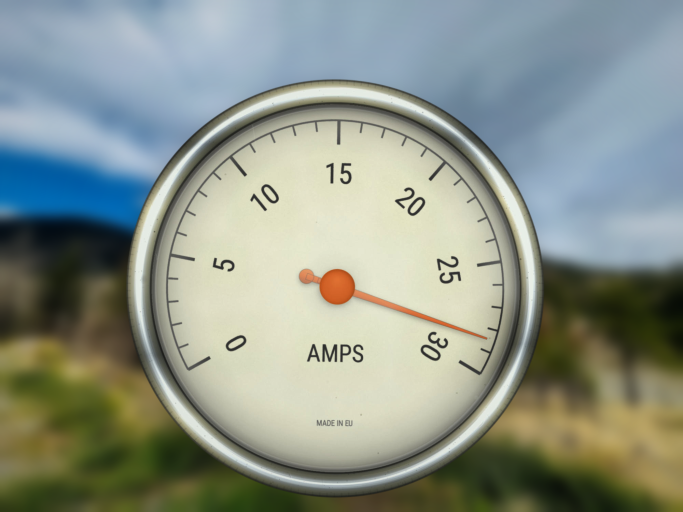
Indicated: 28.5A
